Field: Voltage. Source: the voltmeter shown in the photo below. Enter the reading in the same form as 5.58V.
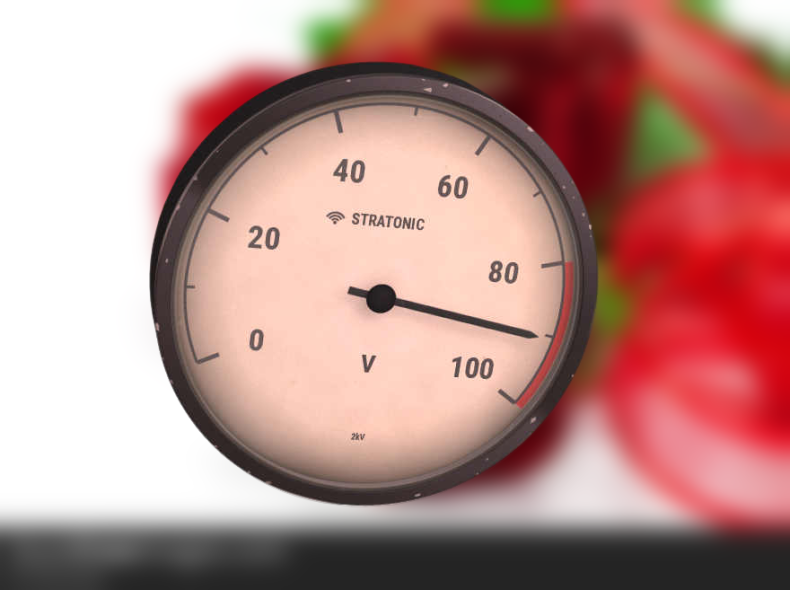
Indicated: 90V
